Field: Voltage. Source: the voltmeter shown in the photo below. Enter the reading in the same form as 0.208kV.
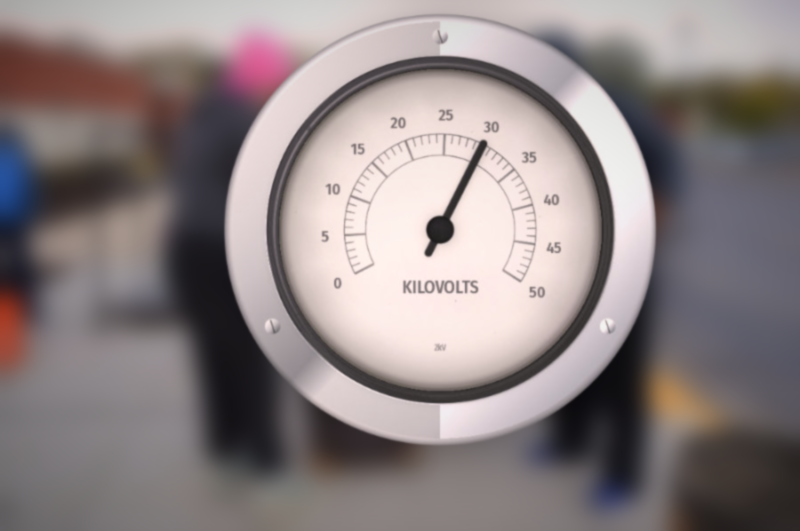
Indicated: 30kV
